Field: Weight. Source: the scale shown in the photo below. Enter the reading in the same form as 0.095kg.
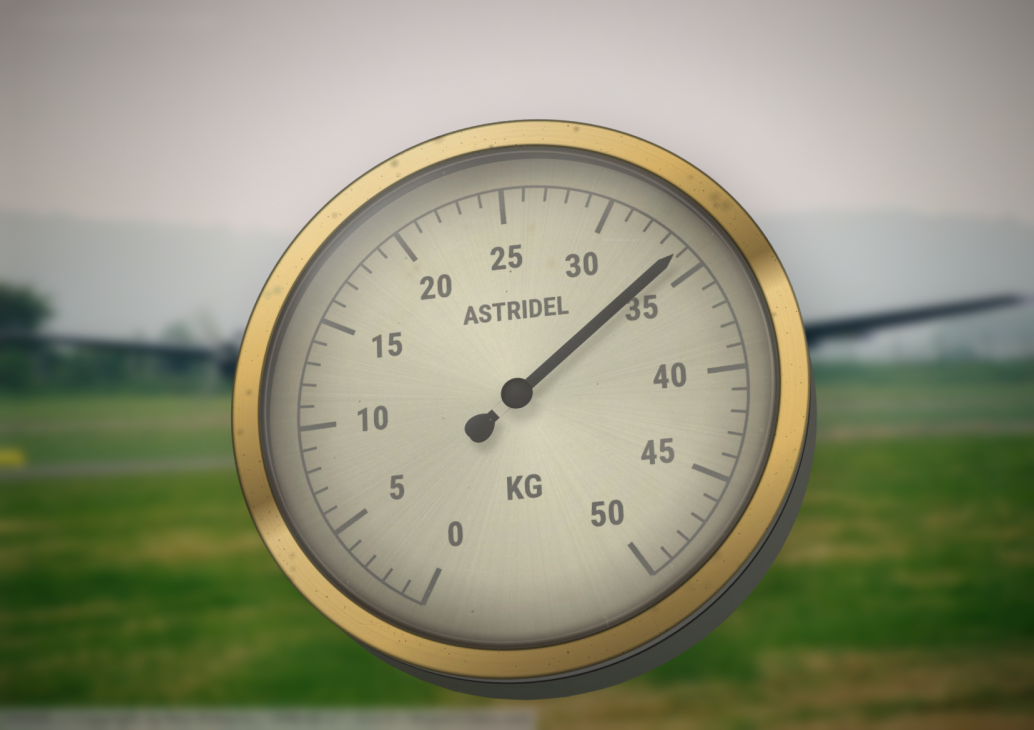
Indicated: 34kg
